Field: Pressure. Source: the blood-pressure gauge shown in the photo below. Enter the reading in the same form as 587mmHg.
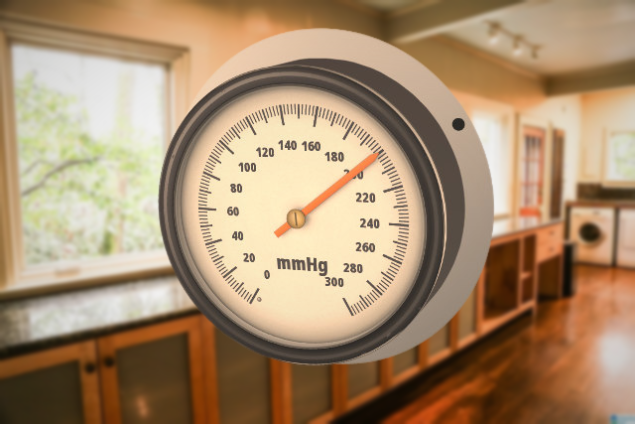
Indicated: 200mmHg
